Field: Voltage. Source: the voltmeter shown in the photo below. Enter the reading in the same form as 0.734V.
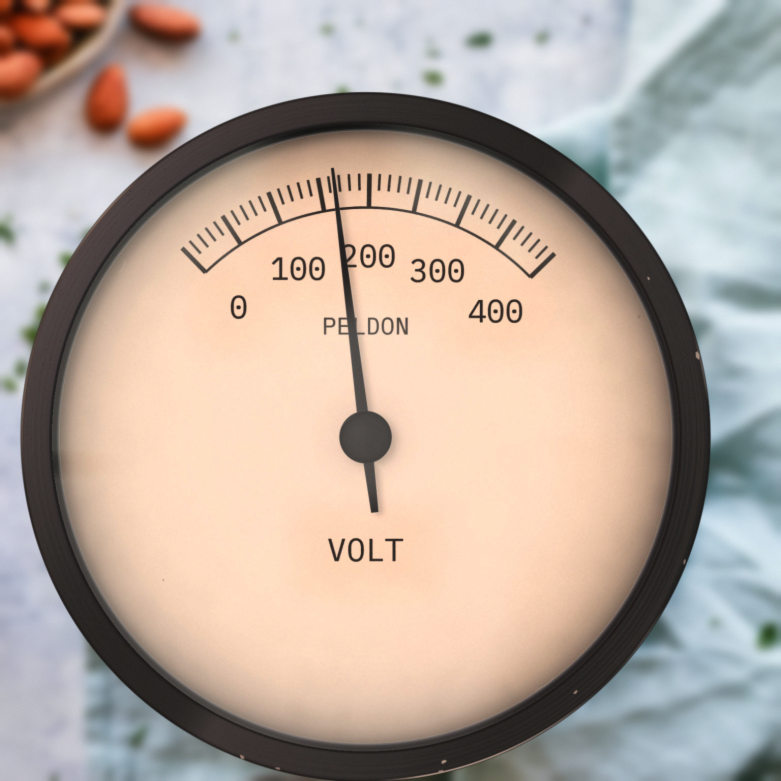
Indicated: 165V
